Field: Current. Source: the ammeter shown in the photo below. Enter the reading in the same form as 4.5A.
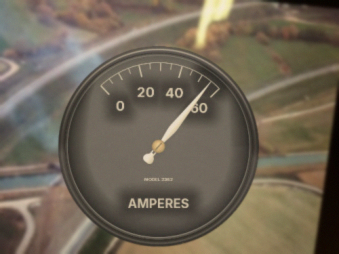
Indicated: 55A
